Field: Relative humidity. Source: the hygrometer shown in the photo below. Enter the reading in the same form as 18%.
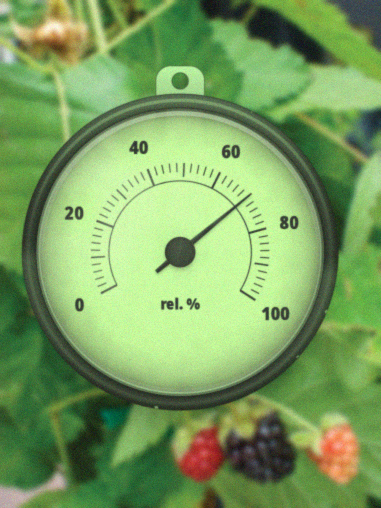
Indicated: 70%
